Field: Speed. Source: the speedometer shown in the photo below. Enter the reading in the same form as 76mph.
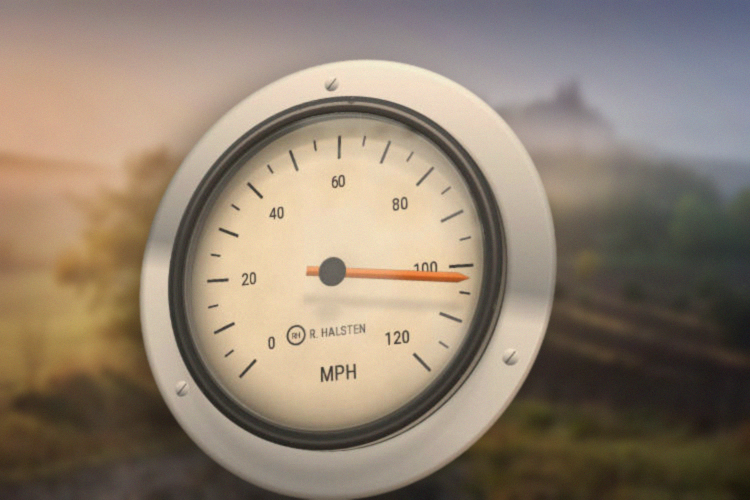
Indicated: 102.5mph
